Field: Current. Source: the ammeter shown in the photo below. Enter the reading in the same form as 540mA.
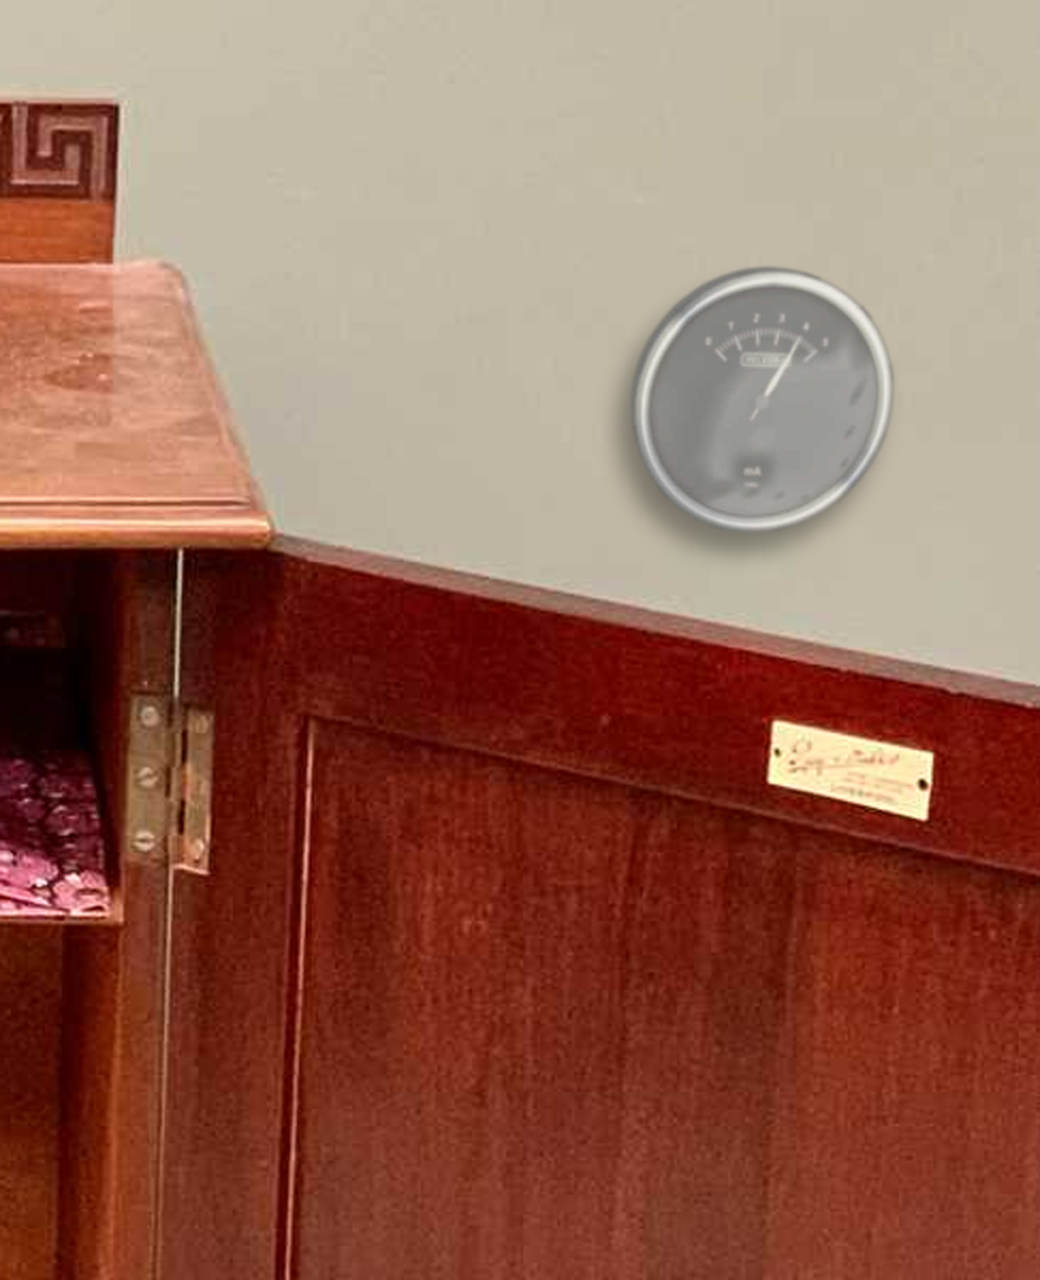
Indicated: 4mA
